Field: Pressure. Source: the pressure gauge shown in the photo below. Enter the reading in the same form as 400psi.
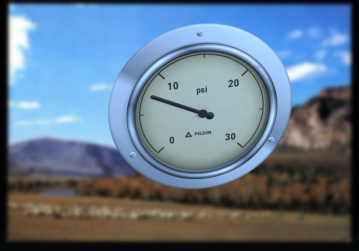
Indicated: 7.5psi
